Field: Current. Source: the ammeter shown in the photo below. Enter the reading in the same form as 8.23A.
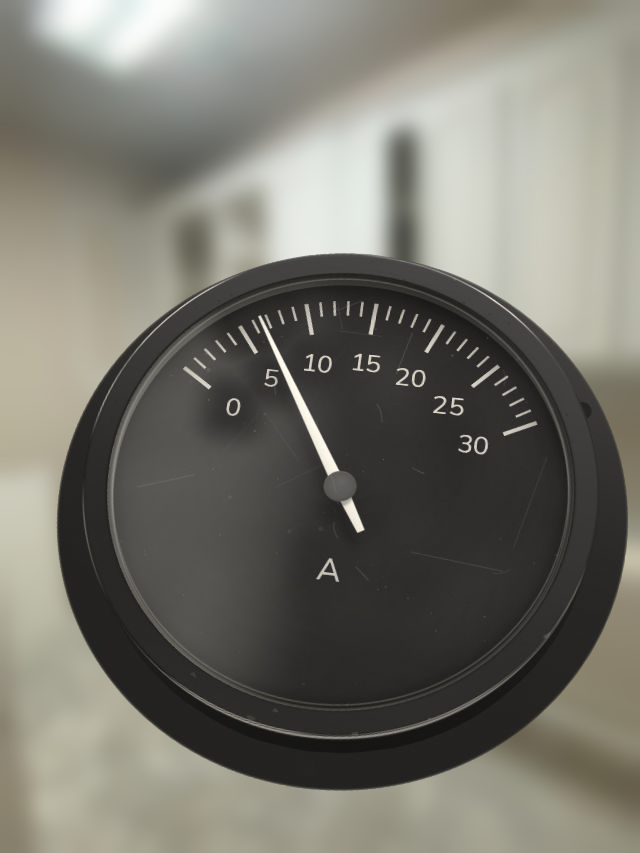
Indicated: 6.5A
